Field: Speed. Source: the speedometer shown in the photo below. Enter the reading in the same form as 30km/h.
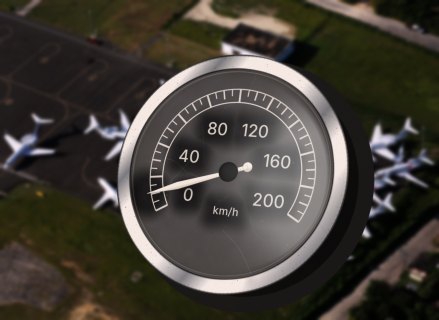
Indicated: 10km/h
